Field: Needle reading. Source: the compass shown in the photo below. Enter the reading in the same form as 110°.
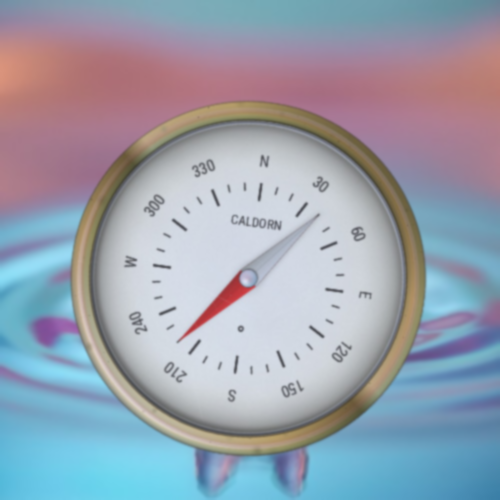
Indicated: 220°
